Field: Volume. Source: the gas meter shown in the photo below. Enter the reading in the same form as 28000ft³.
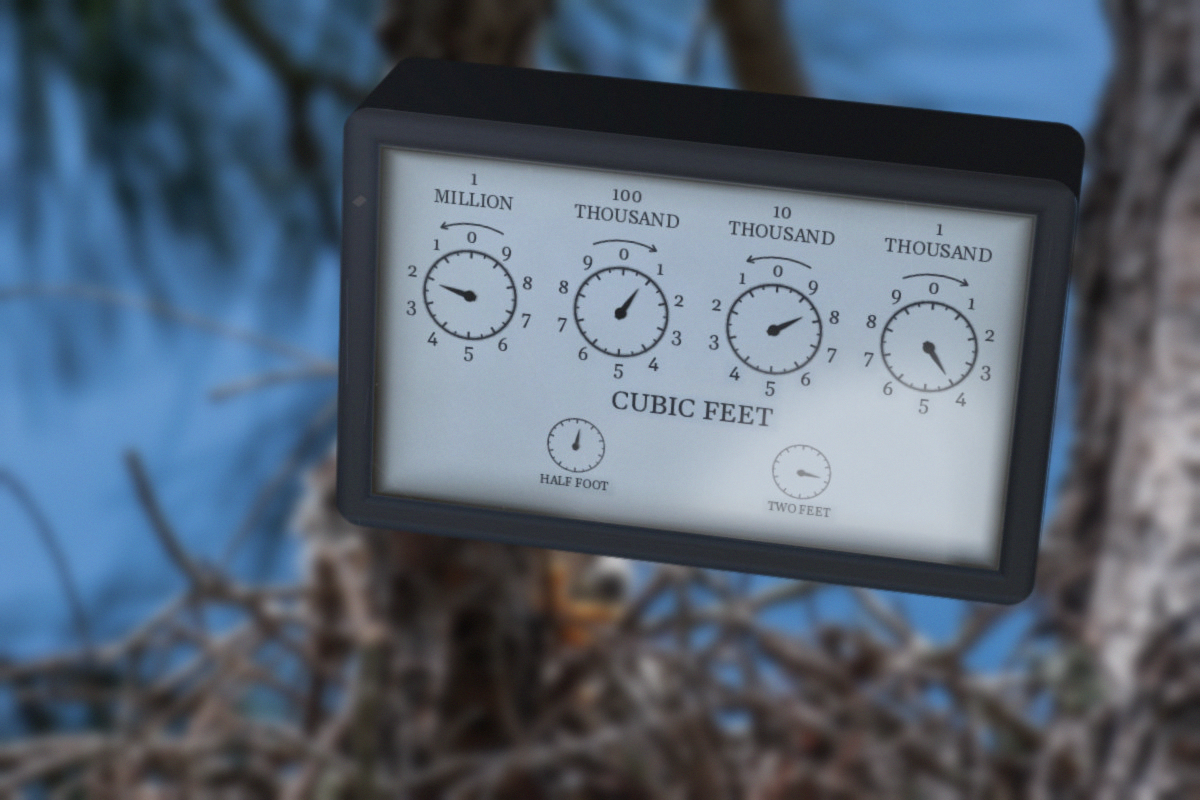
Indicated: 208400ft³
